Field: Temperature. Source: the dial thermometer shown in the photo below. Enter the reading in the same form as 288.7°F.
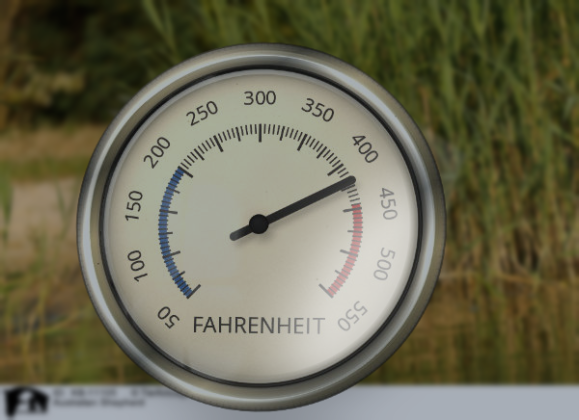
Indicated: 420°F
